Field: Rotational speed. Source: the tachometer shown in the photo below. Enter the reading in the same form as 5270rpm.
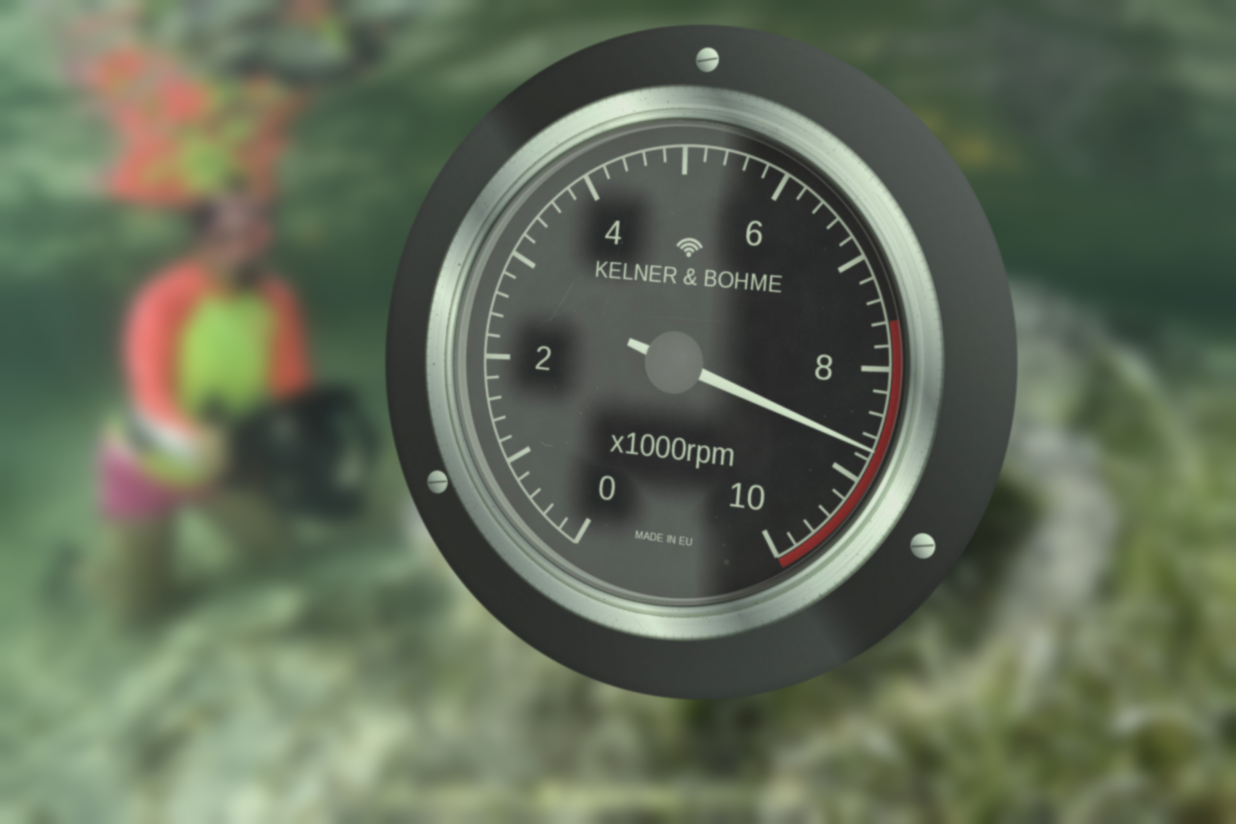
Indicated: 8700rpm
